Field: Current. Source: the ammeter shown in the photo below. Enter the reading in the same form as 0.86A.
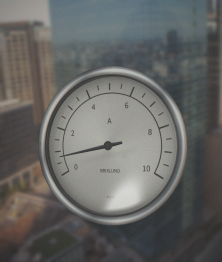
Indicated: 0.75A
